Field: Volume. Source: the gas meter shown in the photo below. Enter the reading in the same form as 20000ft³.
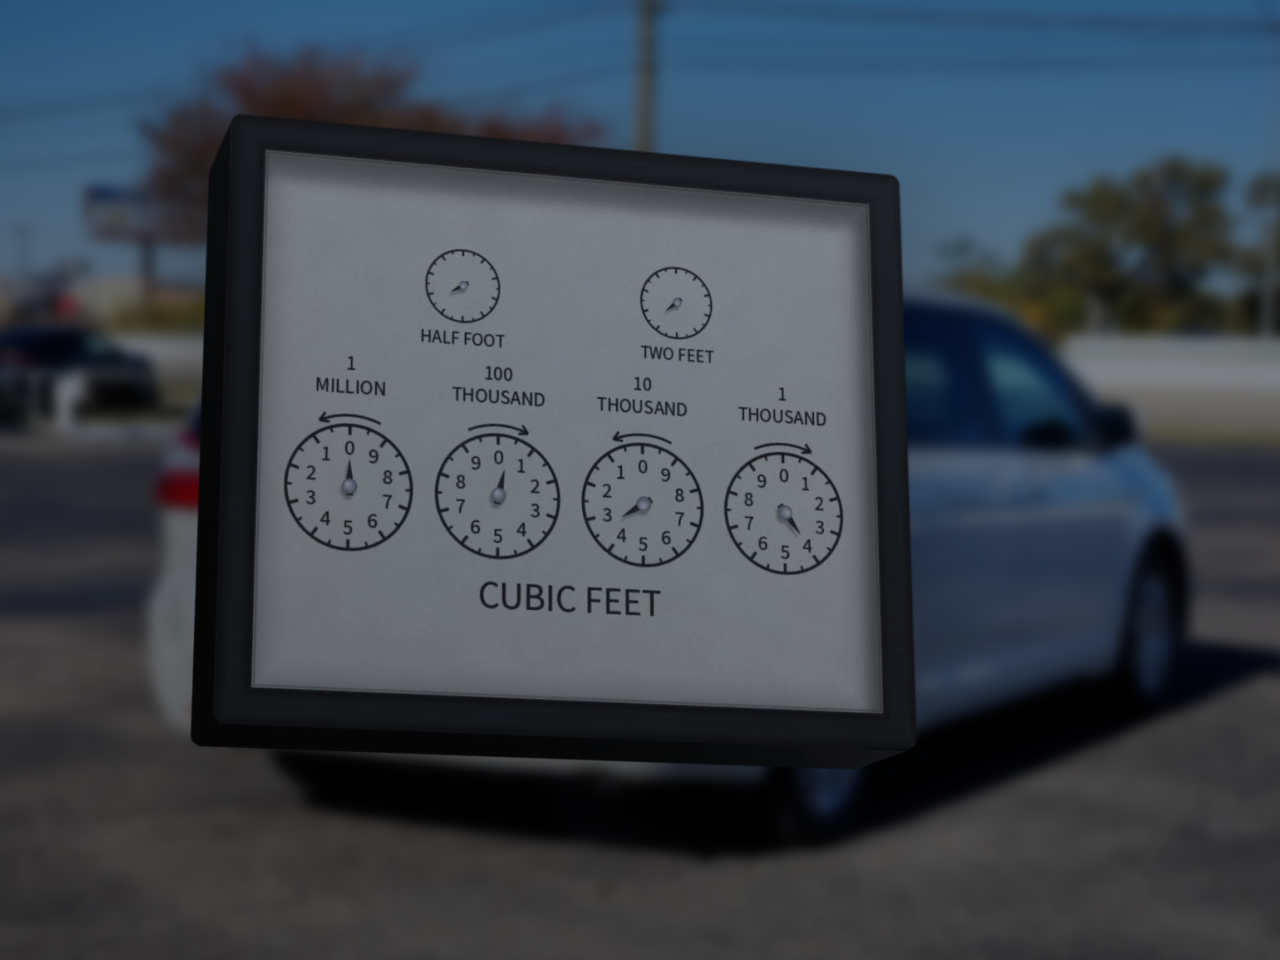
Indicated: 3400ft³
